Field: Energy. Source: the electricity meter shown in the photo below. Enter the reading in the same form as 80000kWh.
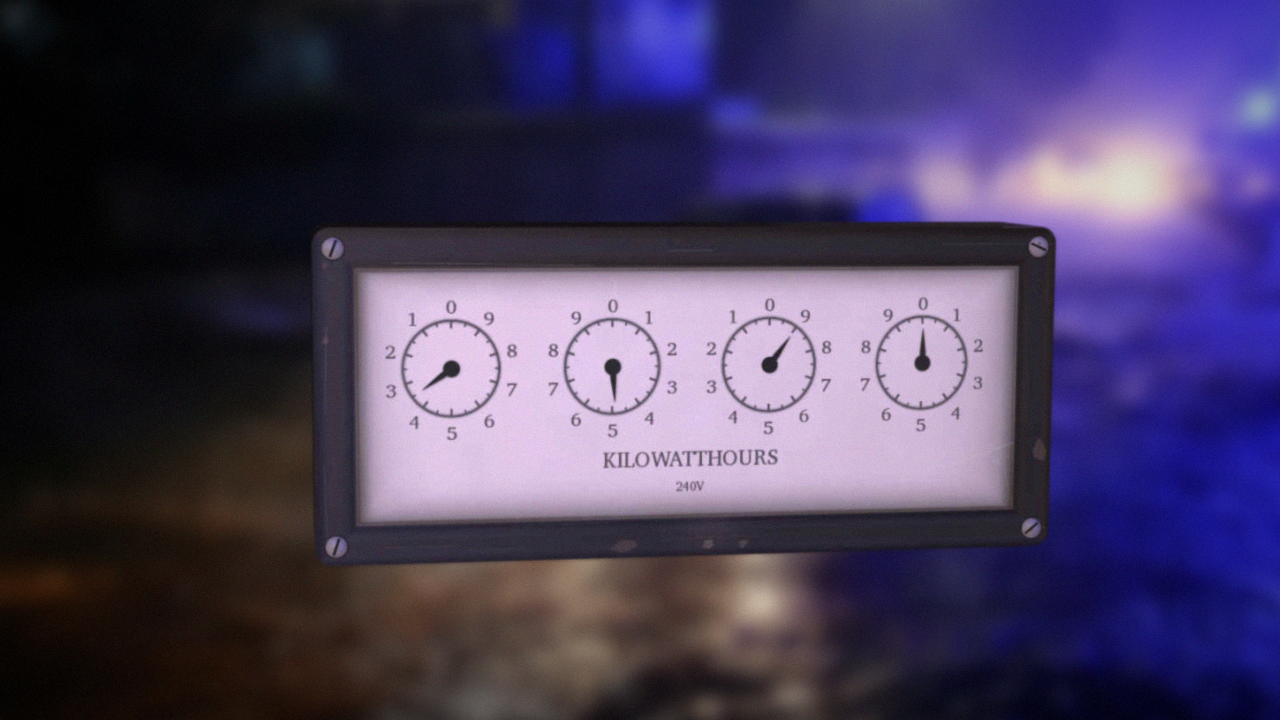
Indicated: 3490kWh
